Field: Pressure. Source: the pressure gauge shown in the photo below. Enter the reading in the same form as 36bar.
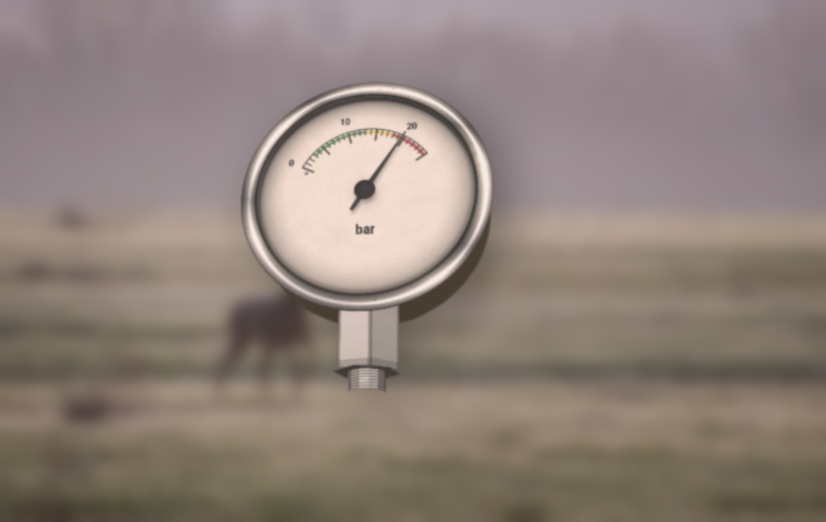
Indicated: 20bar
